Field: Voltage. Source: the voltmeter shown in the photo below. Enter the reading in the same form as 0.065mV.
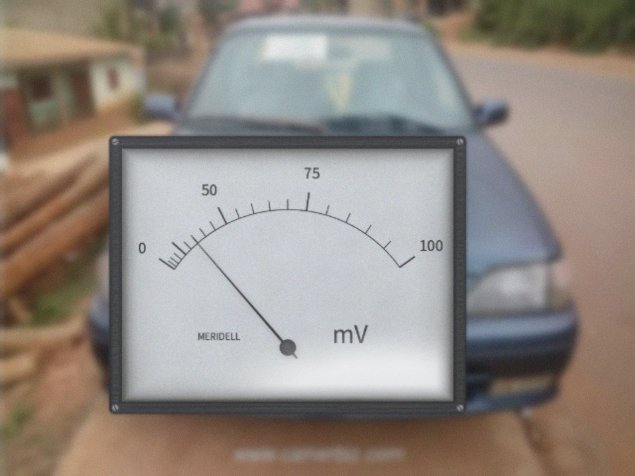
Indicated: 35mV
